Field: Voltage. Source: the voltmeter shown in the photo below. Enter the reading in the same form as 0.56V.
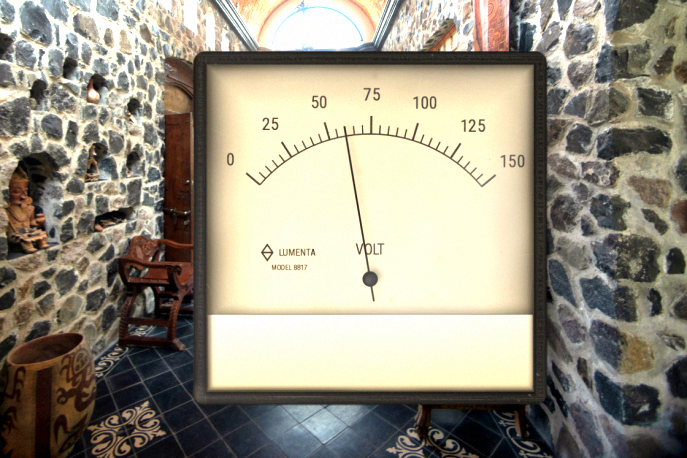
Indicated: 60V
